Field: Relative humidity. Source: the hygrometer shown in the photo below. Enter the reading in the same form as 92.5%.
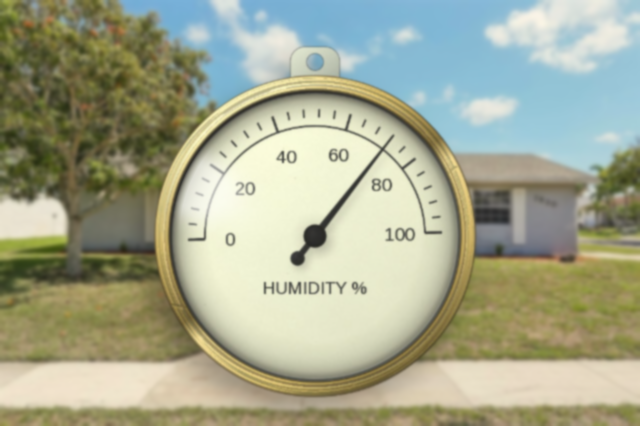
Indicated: 72%
